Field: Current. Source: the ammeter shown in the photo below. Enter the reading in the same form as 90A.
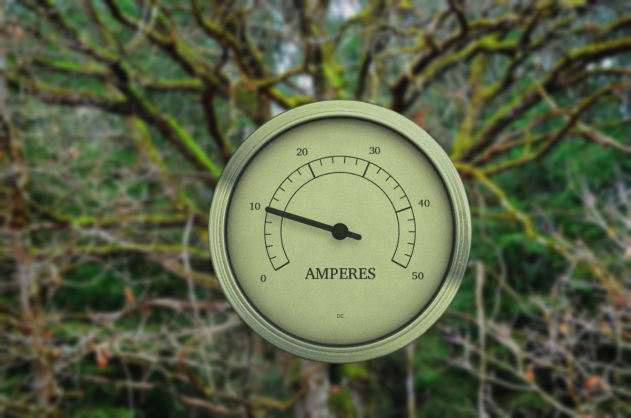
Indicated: 10A
